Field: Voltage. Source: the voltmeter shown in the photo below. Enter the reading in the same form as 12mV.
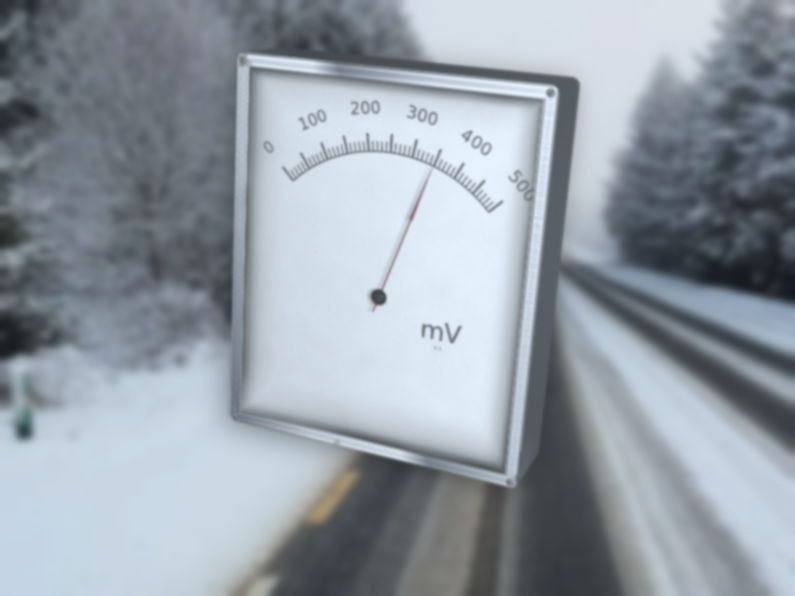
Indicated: 350mV
